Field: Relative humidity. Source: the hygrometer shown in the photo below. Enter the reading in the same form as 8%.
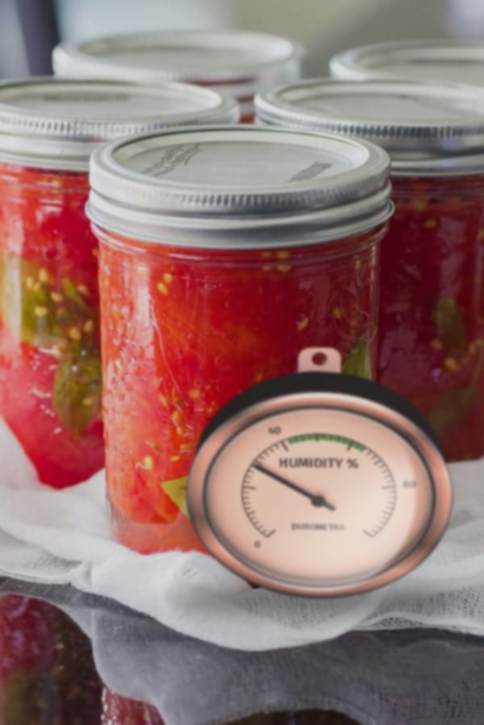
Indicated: 30%
